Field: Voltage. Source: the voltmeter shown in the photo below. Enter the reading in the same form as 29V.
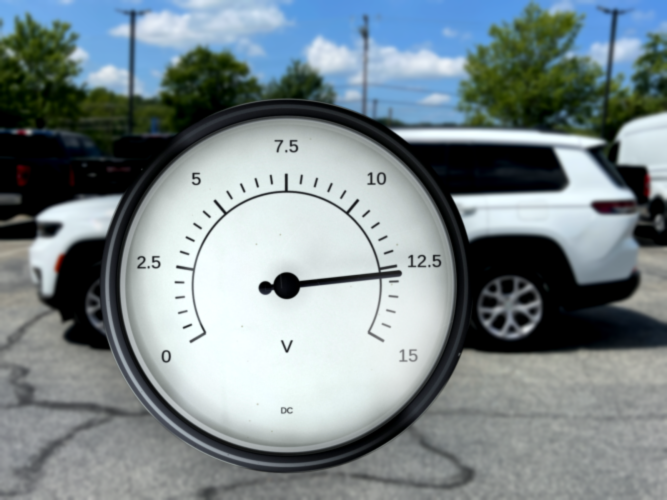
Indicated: 12.75V
